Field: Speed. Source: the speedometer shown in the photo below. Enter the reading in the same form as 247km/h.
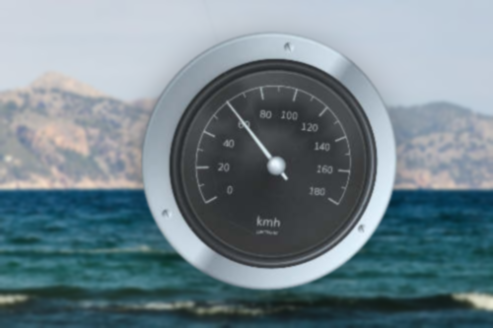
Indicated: 60km/h
